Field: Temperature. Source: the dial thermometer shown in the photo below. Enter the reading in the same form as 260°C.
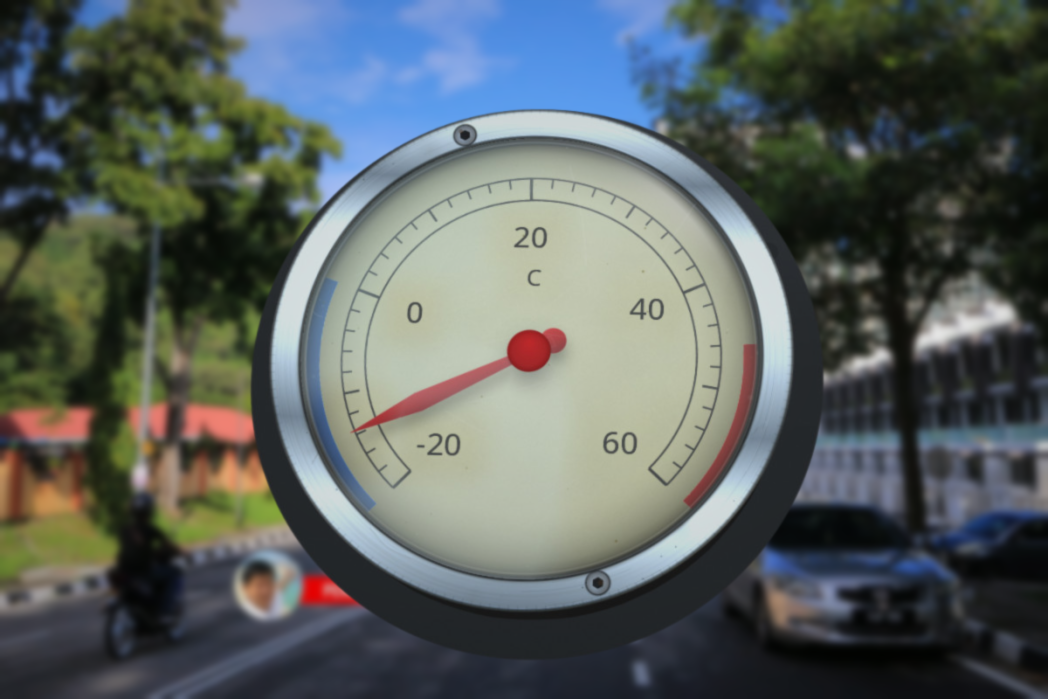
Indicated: -14°C
